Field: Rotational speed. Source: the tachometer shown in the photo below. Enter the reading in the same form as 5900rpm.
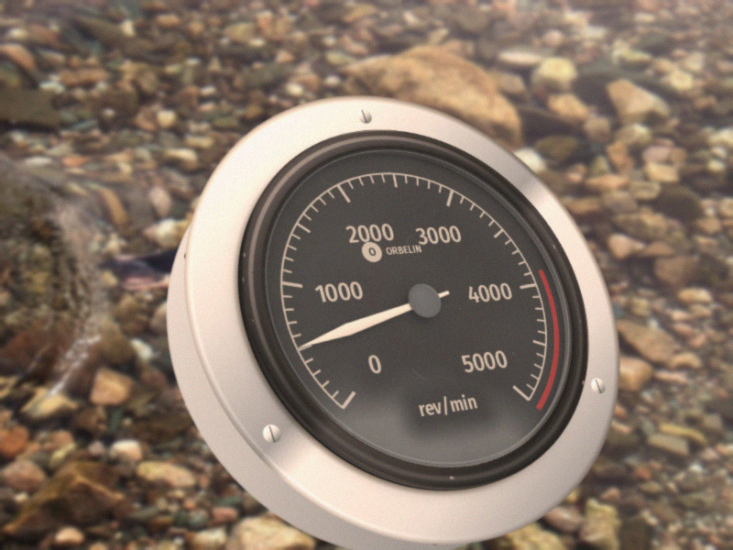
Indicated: 500rpm
